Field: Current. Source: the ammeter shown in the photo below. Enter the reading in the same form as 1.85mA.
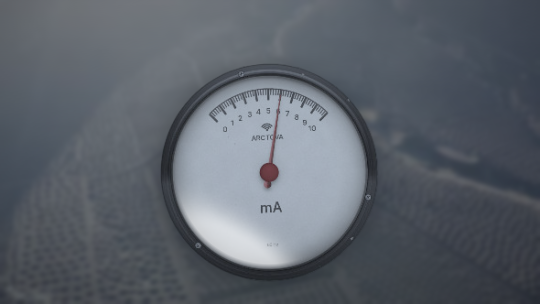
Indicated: 6mA
